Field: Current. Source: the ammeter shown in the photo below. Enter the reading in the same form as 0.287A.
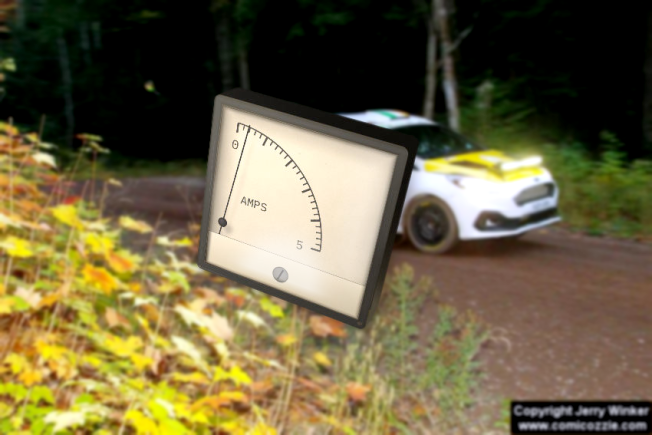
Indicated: 0.4A
